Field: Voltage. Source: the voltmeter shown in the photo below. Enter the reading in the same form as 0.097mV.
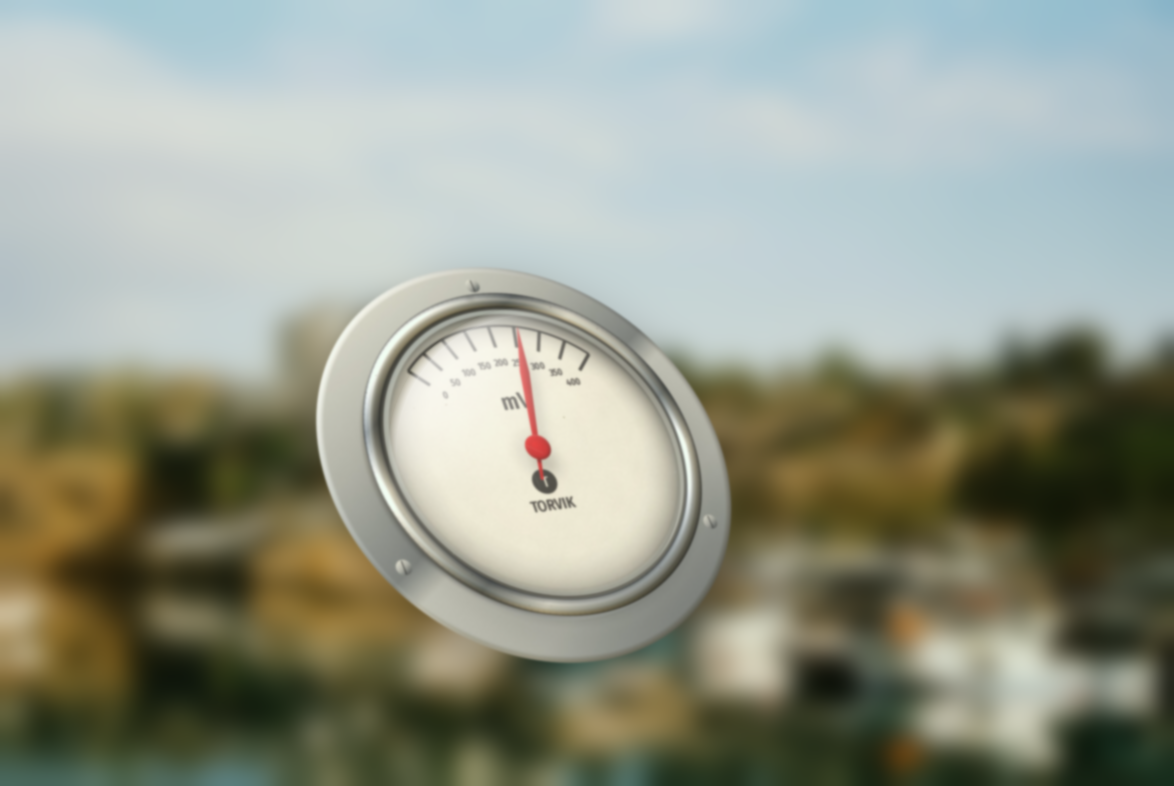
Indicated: 250mV
